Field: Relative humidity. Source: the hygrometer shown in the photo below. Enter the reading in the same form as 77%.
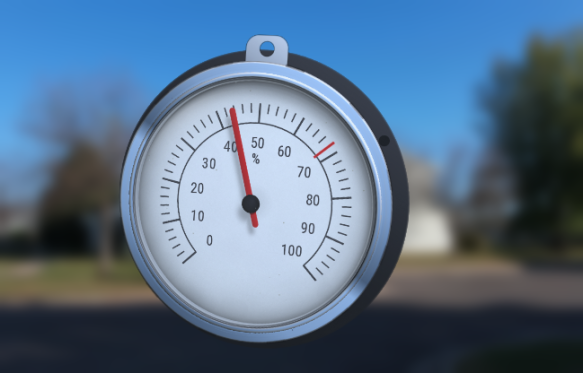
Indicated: 44%
